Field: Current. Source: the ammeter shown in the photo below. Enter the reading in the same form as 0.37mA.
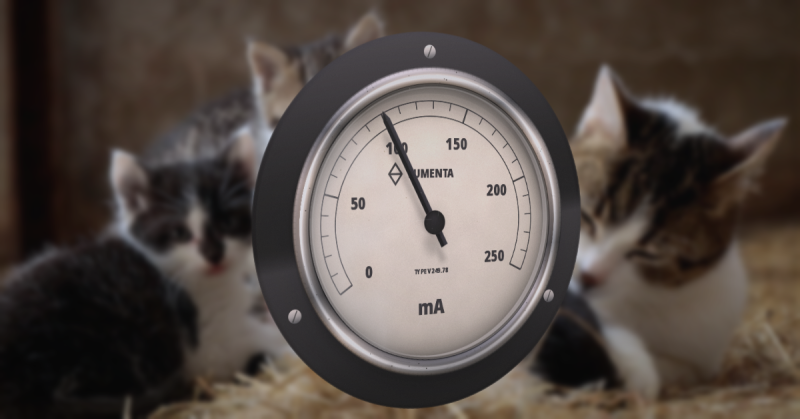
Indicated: 100mA
